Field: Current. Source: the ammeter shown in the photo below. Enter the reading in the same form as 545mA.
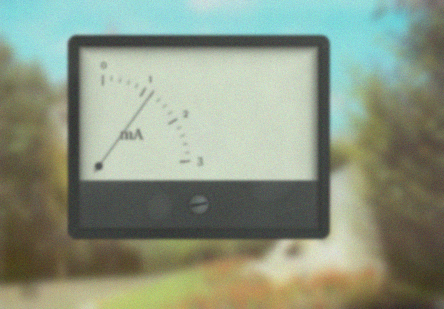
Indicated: 1.2mA
